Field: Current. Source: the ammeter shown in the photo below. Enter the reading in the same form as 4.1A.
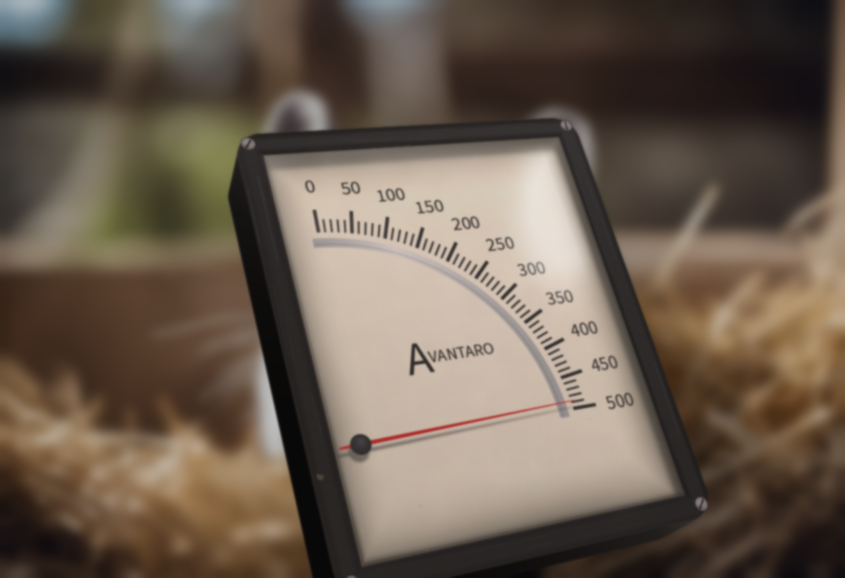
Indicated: 490A
